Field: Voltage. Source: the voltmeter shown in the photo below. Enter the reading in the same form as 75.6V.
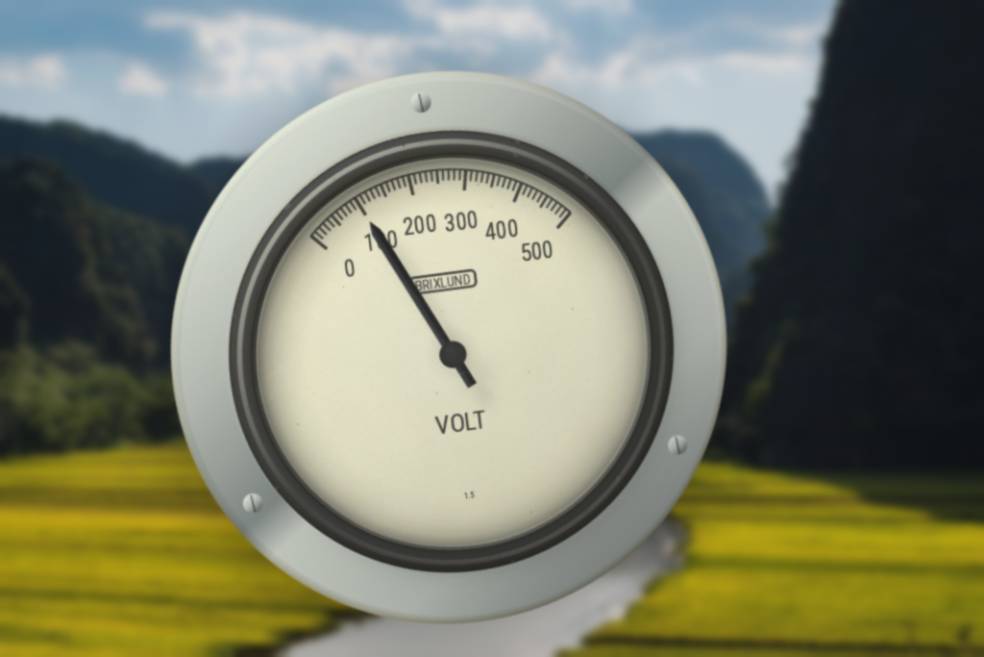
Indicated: 100V
